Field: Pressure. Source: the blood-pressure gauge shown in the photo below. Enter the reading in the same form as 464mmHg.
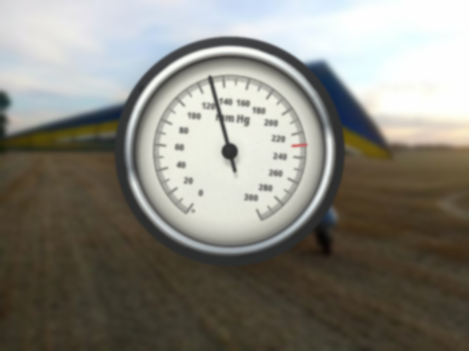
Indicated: 130mmHg
